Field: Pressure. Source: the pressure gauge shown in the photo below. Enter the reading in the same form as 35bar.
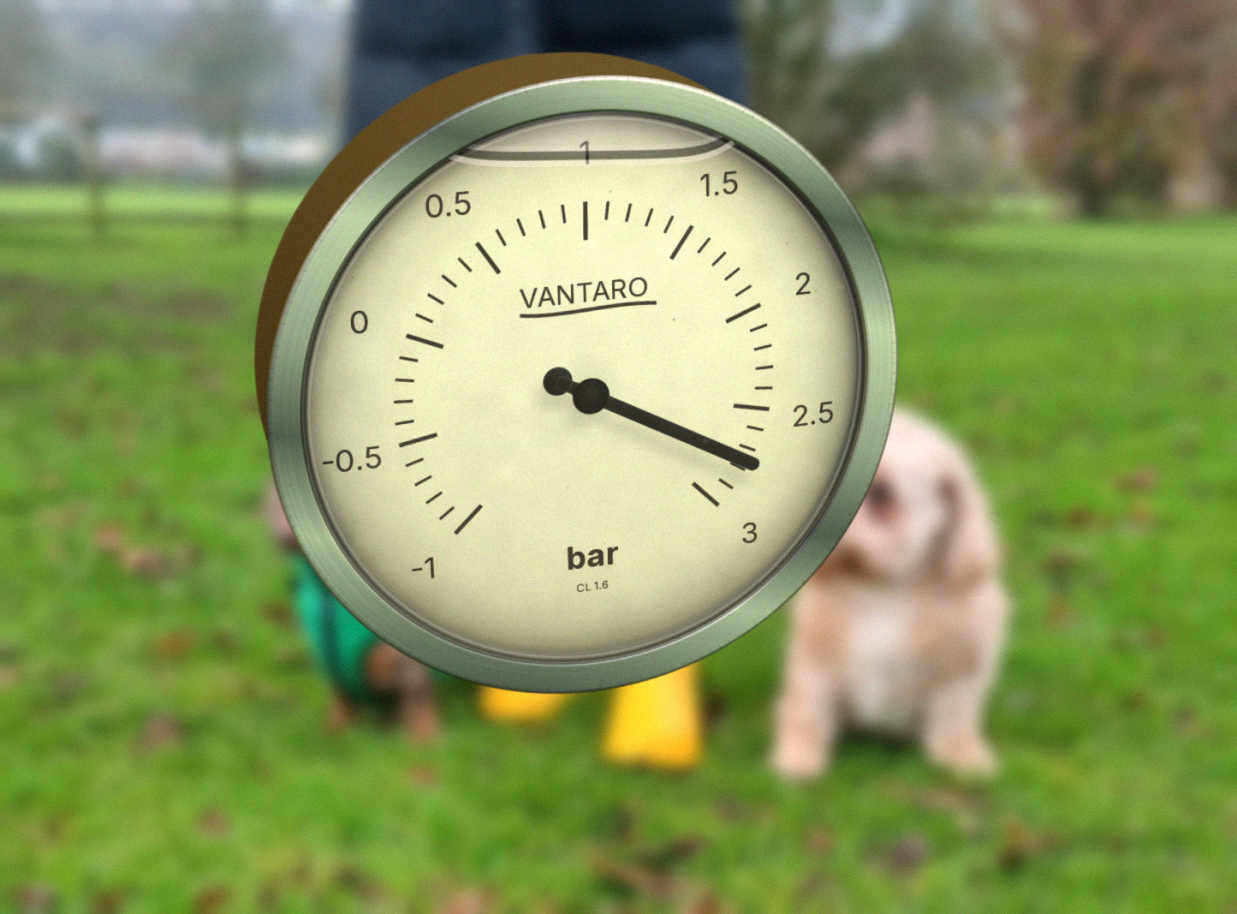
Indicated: 2.75bar
